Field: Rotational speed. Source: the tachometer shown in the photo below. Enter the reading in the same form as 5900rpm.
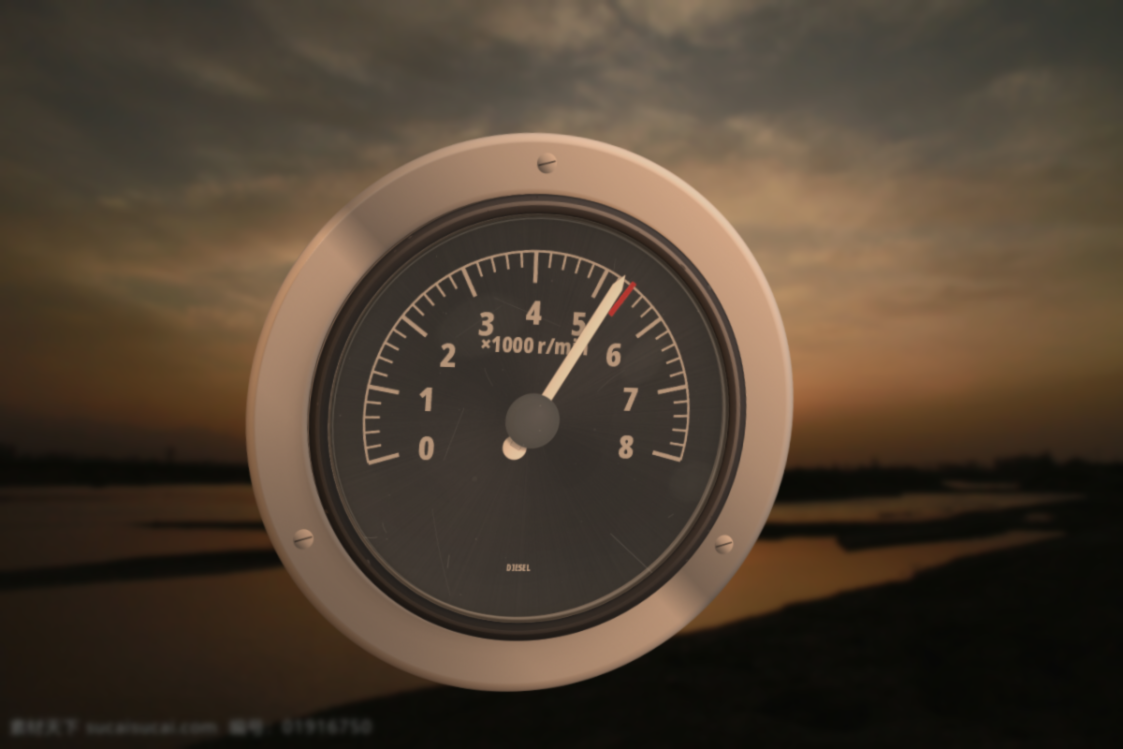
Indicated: 5200rpm
